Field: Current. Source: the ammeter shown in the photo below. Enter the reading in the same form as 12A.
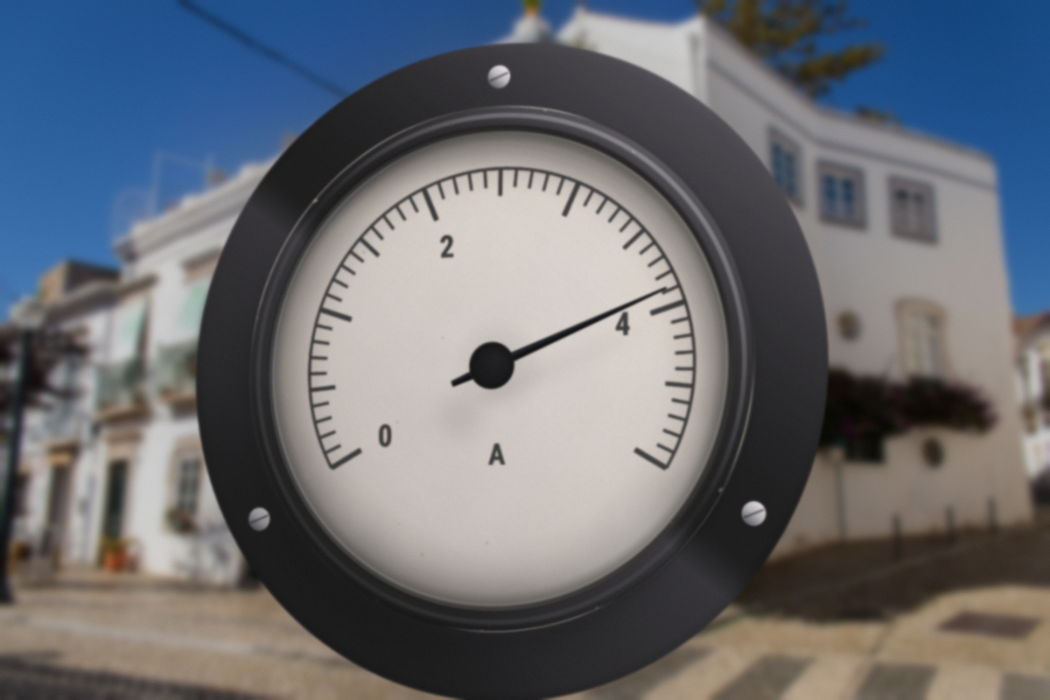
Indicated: 3.9A
